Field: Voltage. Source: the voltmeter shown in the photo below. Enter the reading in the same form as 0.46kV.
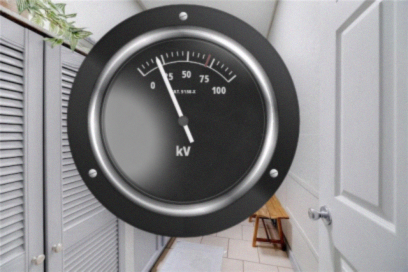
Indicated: 20kV
